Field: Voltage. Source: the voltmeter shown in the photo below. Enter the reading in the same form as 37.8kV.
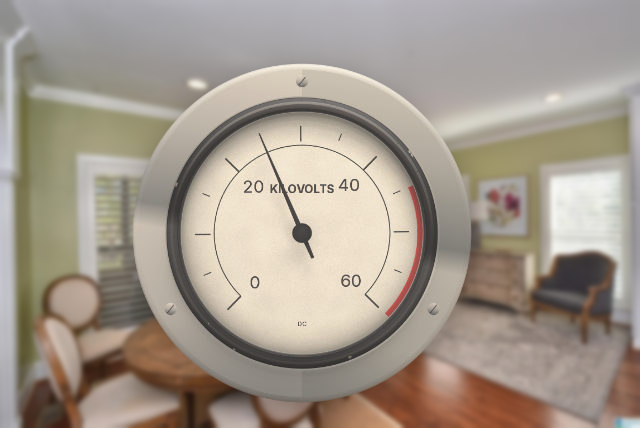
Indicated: 25kV
